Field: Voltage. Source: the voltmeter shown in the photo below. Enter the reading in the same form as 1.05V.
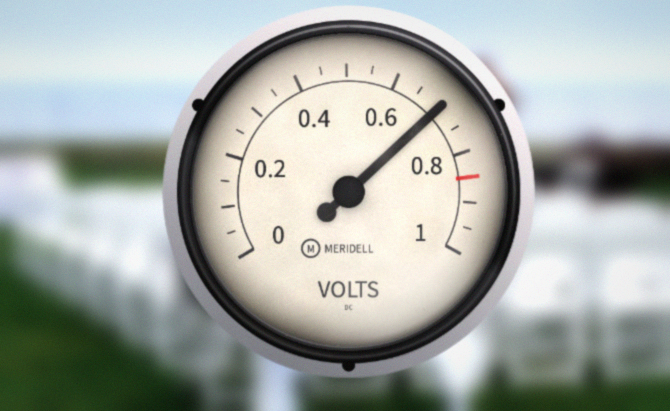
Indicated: 0.7V
